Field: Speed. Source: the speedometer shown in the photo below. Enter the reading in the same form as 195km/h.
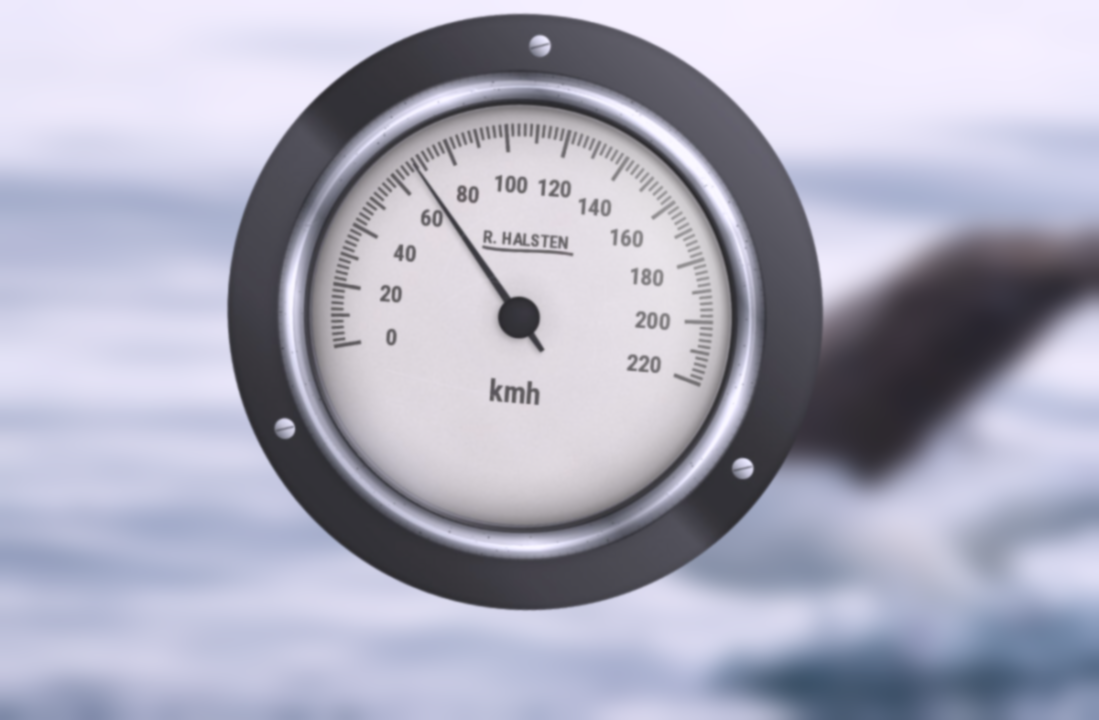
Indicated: 68km/h
